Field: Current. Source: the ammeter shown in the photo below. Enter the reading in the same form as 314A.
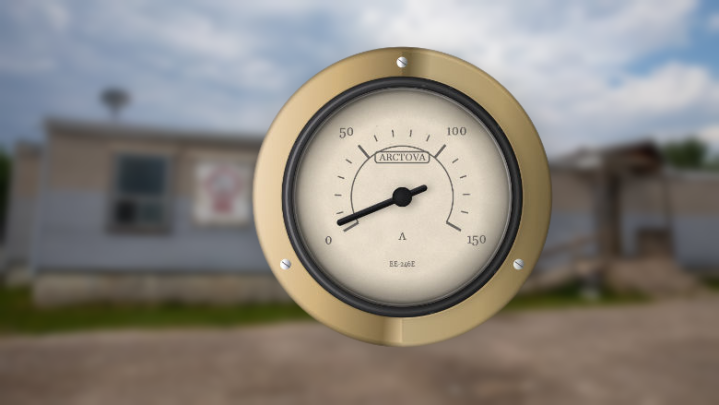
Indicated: 5A
